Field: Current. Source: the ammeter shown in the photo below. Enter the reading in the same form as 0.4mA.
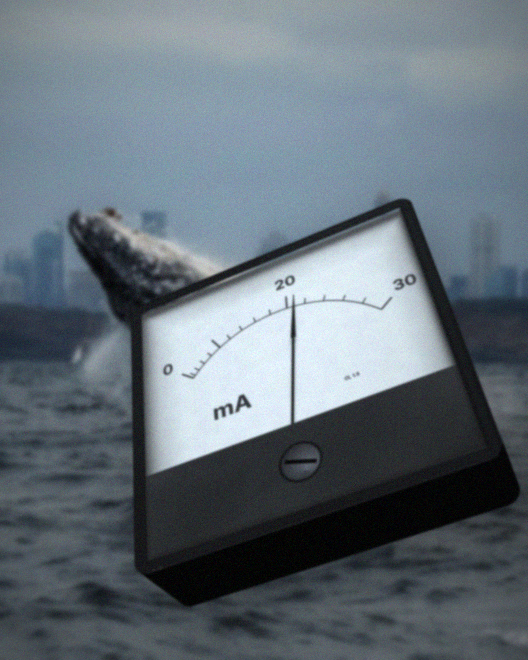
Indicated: 21mA
